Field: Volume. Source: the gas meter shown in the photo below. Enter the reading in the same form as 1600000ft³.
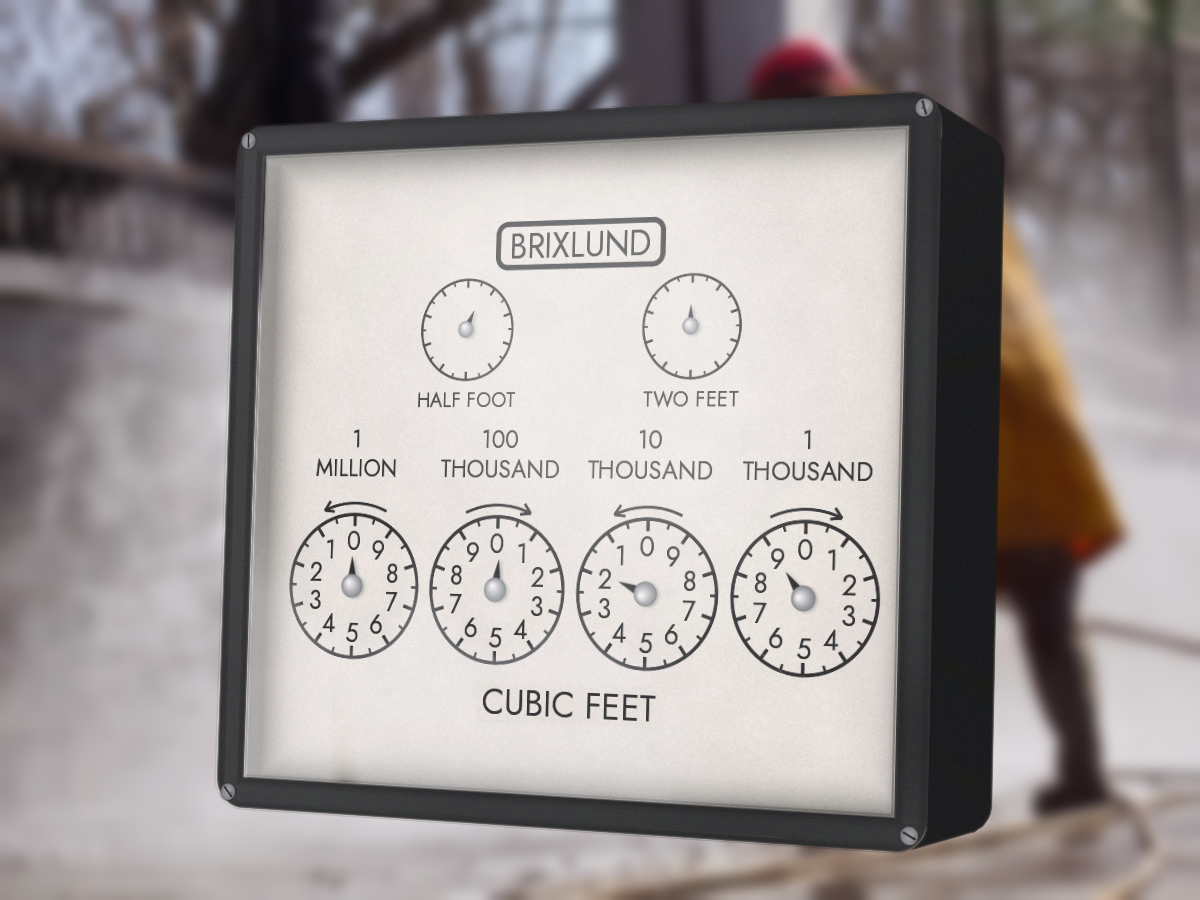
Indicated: 1900ft³
